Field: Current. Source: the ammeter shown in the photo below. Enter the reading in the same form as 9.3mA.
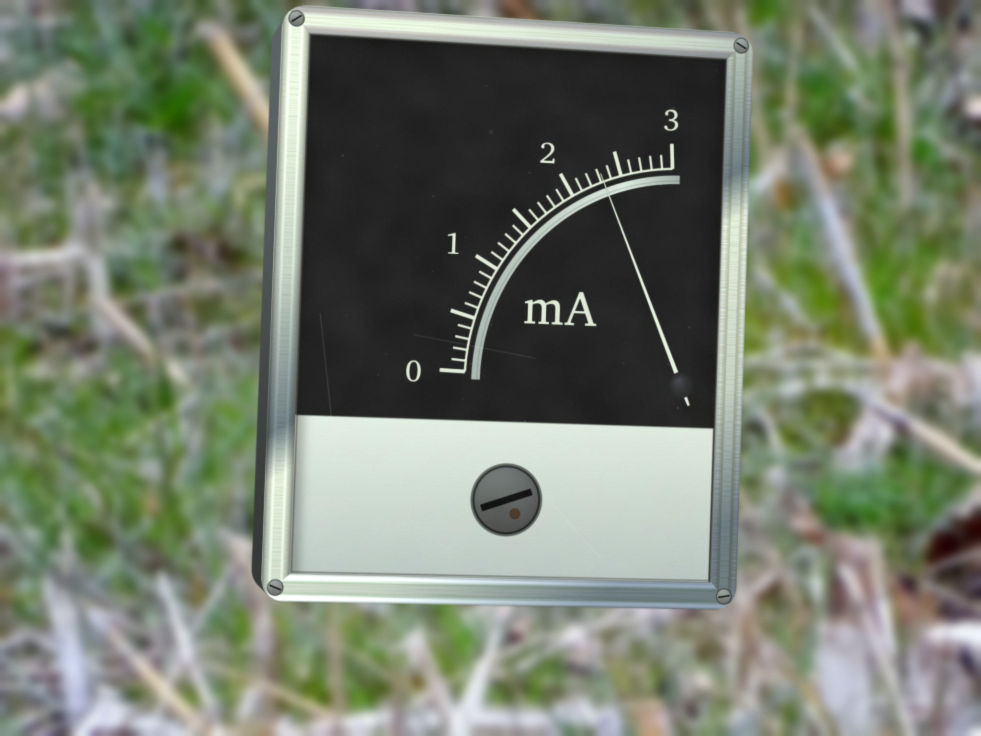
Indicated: 2.3mA
